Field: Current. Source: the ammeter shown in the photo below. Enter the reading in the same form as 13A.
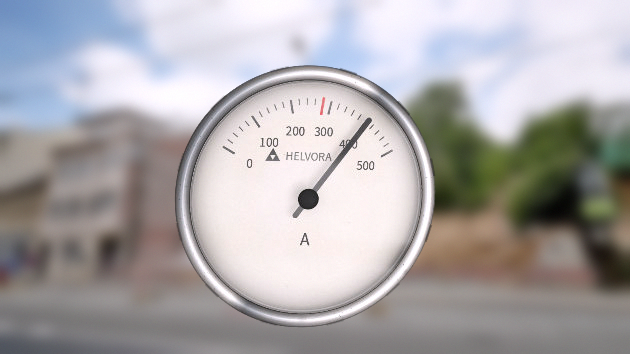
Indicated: 400A
